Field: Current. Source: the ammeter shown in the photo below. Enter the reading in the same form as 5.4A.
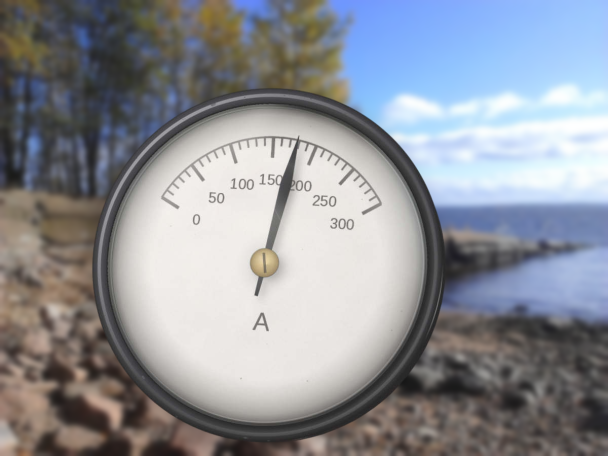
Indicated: 180A
